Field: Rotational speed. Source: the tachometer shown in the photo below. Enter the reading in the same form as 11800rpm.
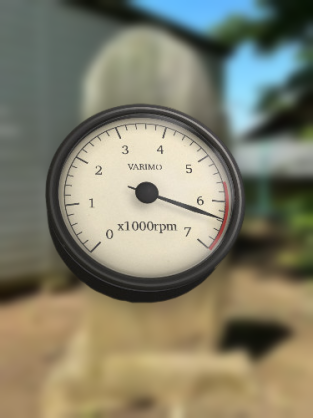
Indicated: 6400rpm
